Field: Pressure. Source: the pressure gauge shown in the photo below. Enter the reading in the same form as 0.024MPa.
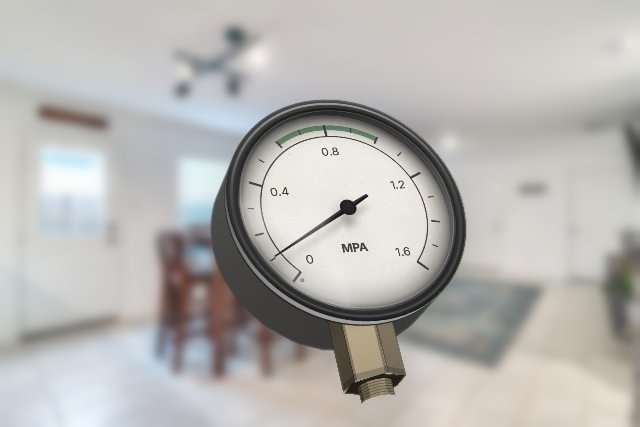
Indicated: 0.1MPa
